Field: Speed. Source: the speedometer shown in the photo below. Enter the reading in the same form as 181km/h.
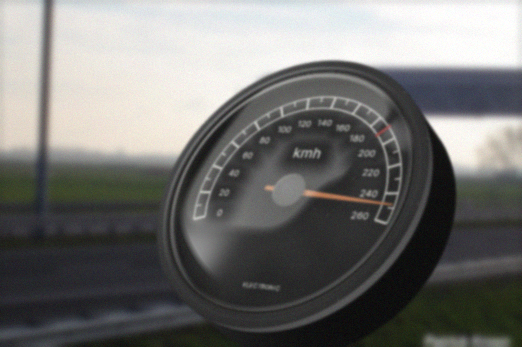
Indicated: 250km/h
